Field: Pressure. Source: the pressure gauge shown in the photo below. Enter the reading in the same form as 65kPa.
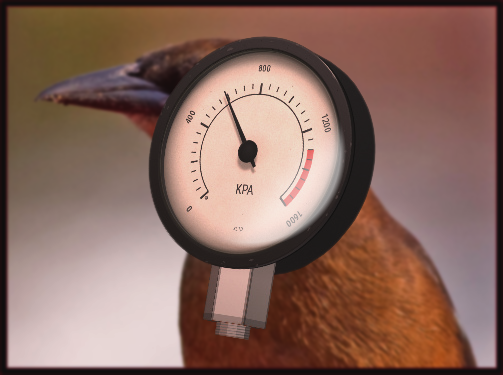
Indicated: 600kPa
